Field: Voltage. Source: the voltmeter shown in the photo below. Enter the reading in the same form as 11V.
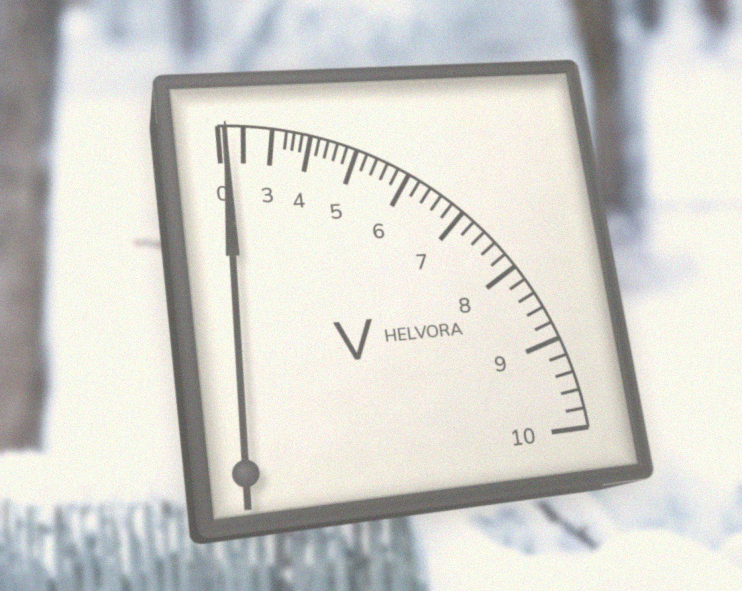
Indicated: 1V
